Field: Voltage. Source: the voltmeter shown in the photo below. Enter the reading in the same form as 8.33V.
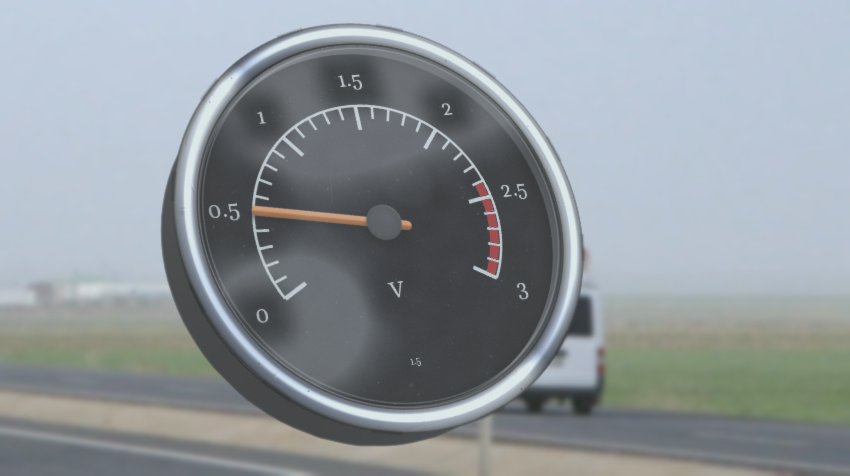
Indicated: 0.5V
